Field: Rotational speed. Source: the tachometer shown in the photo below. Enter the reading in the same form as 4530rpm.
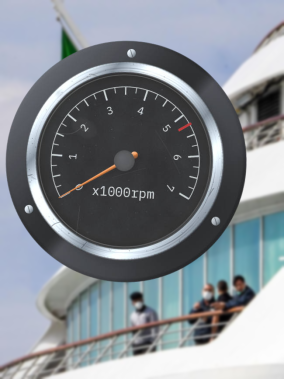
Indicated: 0rpm
